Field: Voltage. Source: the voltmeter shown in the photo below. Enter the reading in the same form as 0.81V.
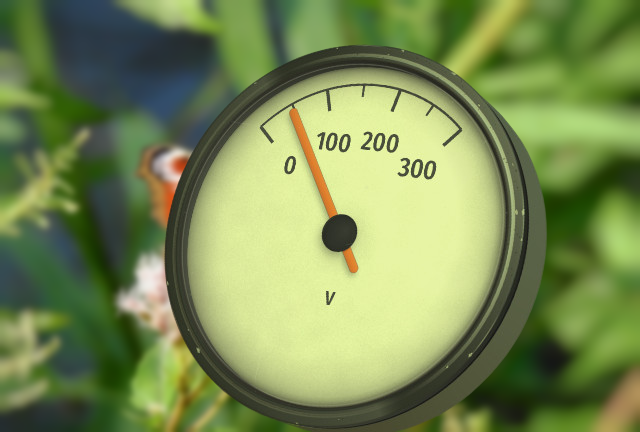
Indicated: 50V
